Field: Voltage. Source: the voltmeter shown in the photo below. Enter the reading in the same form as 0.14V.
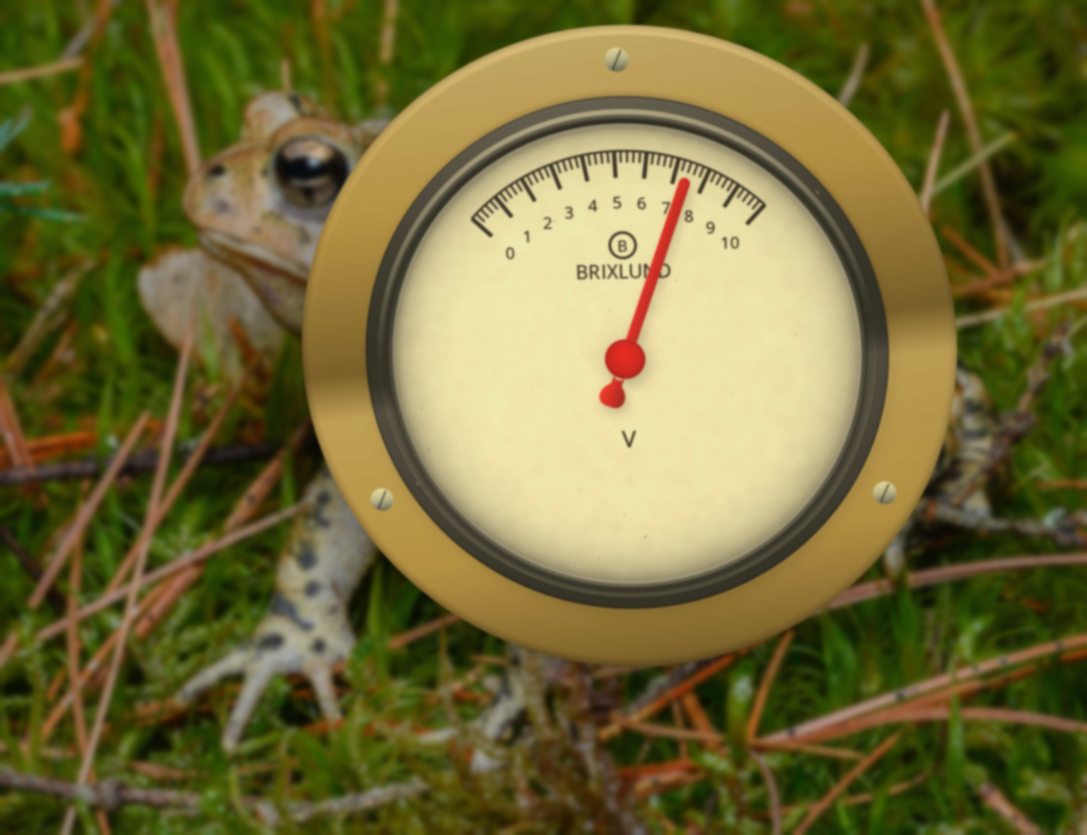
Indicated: 7.4V
